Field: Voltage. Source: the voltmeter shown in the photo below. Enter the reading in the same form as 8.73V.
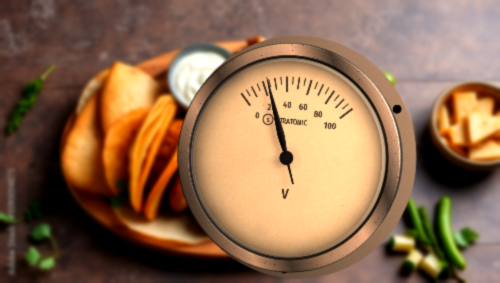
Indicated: 25V
